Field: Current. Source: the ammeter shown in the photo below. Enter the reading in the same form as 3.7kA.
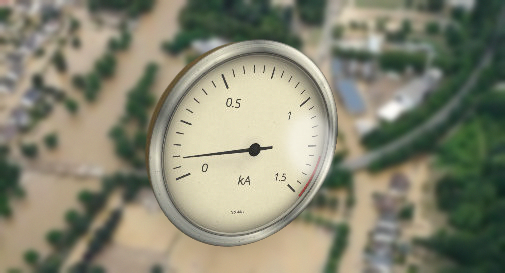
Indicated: 0.1kA
